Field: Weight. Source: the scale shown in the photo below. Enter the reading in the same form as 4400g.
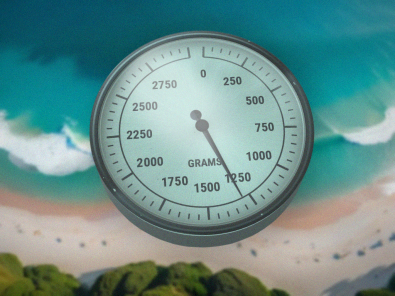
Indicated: 1300g
